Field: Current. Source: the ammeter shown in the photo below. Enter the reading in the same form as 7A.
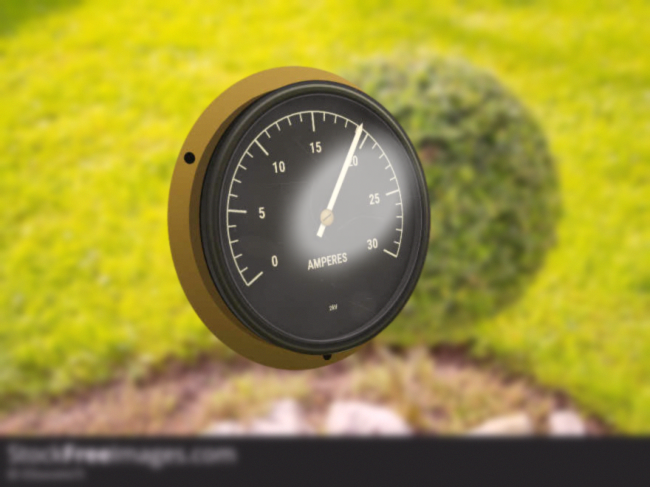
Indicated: 19A
